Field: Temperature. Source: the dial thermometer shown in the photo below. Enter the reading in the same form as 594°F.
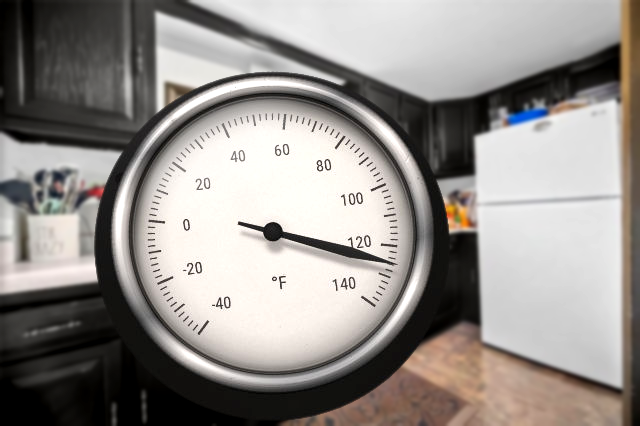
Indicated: 126°F
